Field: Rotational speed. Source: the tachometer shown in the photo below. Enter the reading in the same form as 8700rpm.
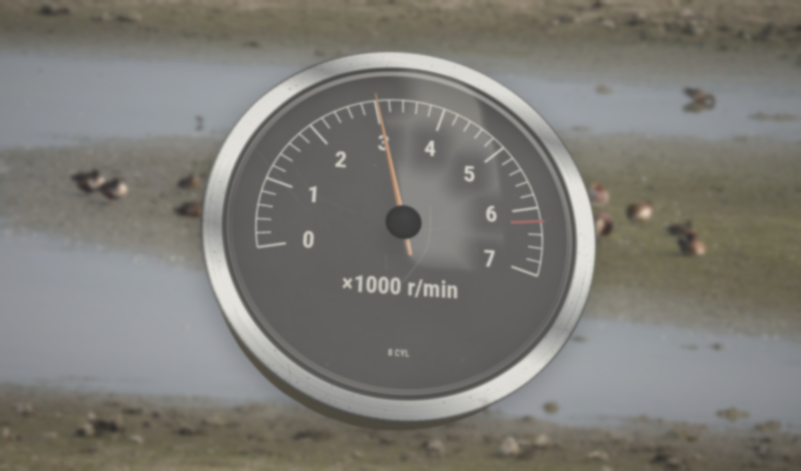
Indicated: 3000rpm
